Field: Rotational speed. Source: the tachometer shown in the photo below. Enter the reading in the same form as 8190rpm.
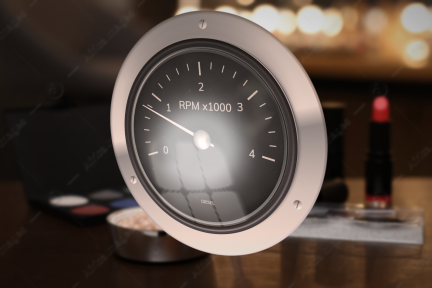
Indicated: 800rpm
